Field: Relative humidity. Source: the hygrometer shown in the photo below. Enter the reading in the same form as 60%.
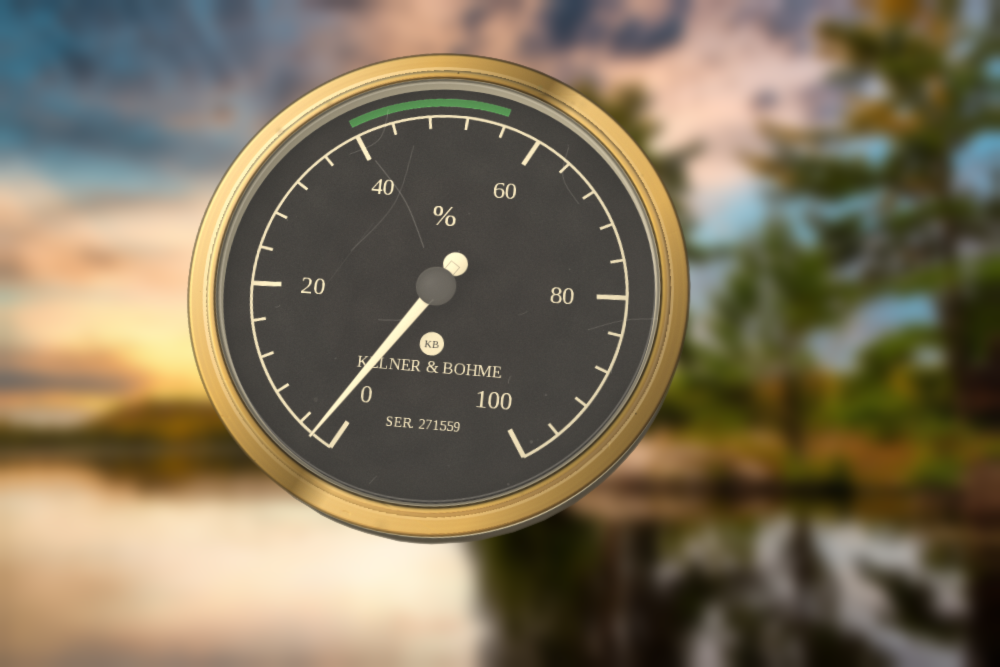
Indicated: 2%
